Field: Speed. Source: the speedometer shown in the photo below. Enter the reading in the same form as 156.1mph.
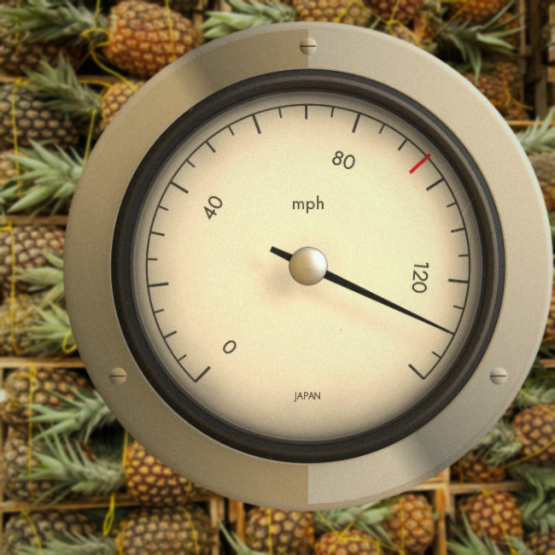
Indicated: 130mph
